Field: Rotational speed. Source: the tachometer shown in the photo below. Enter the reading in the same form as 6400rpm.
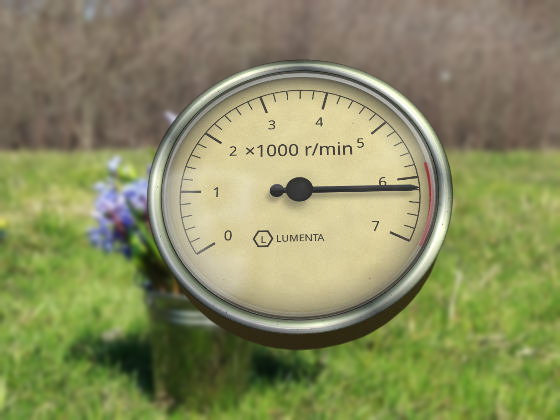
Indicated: 6200rpm
